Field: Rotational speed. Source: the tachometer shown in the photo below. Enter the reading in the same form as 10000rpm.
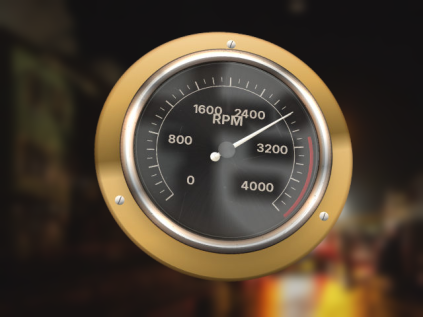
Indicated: 2800rpm
